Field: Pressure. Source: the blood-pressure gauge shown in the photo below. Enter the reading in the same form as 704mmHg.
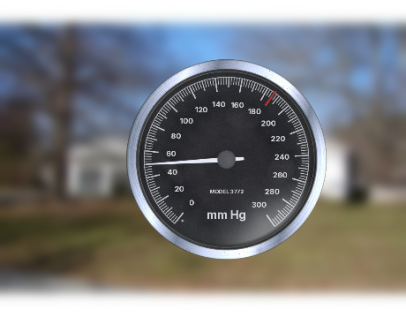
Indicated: 50mmHg
